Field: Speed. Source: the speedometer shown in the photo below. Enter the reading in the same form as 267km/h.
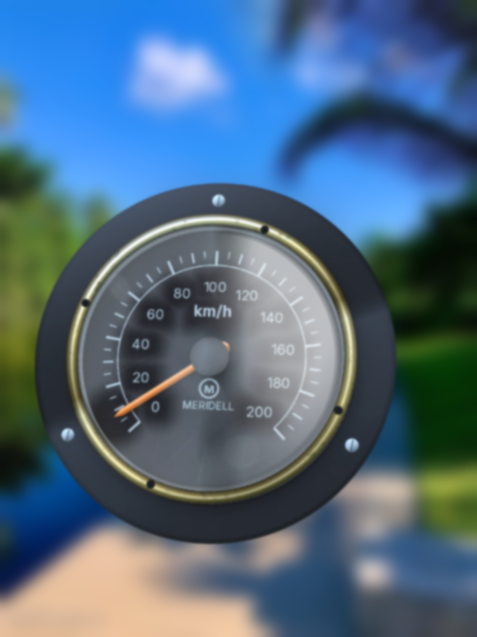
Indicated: 7.5km/h
